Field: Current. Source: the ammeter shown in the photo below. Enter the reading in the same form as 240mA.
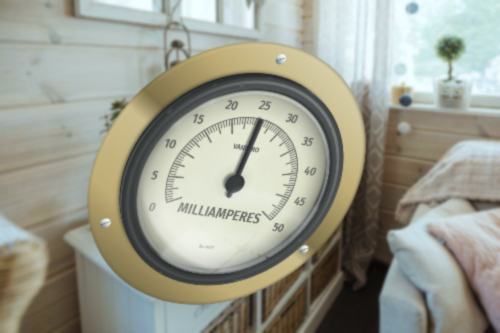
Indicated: 25mA
